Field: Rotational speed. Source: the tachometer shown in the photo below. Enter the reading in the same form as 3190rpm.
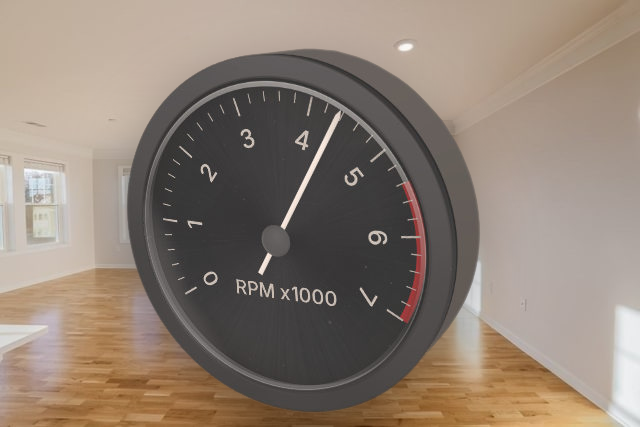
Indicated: 4400rpm
